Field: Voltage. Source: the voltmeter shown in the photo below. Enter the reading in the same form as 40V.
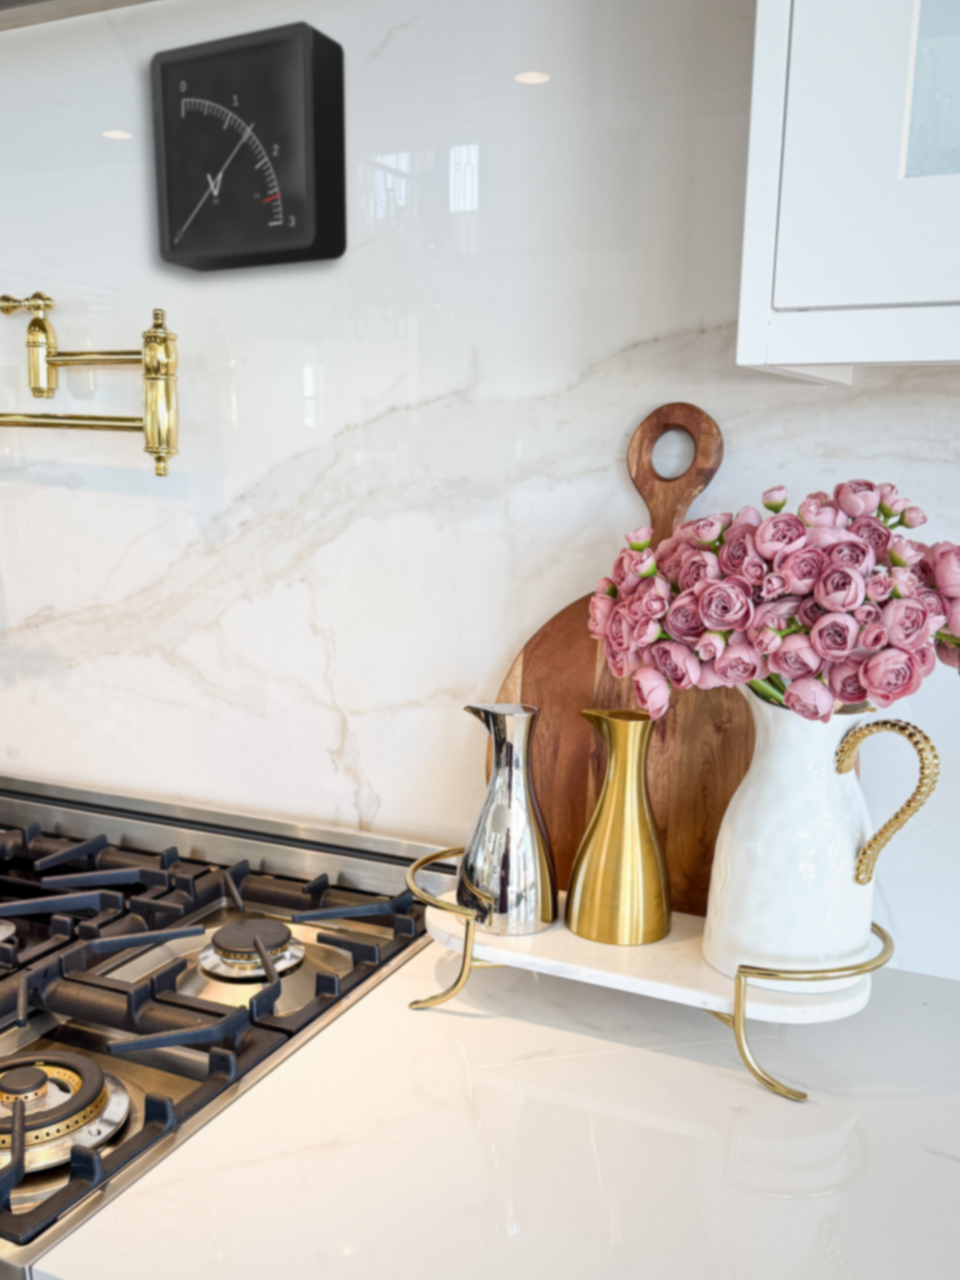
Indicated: 1.5V
